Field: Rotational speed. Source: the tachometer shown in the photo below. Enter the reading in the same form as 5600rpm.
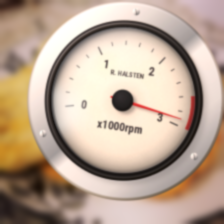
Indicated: 2900rpm
